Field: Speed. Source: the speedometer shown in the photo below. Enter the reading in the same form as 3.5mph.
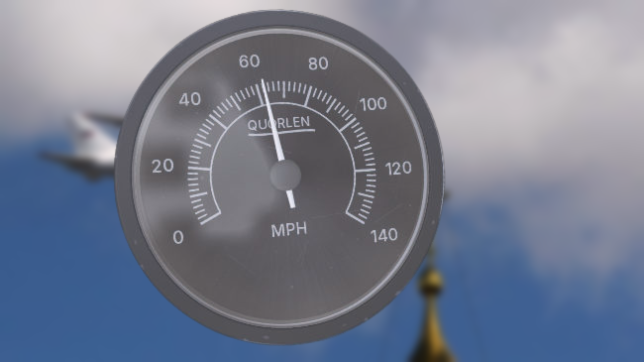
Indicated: 62mph
